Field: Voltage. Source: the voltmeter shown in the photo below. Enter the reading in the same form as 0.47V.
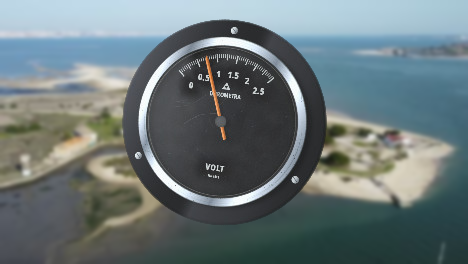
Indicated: 0.75V
